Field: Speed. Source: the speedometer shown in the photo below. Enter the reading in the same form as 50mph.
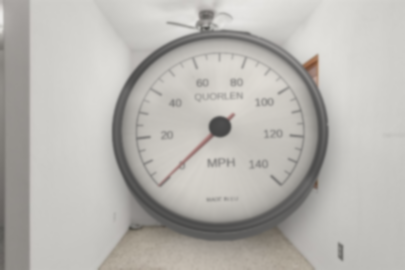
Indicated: 0mph
